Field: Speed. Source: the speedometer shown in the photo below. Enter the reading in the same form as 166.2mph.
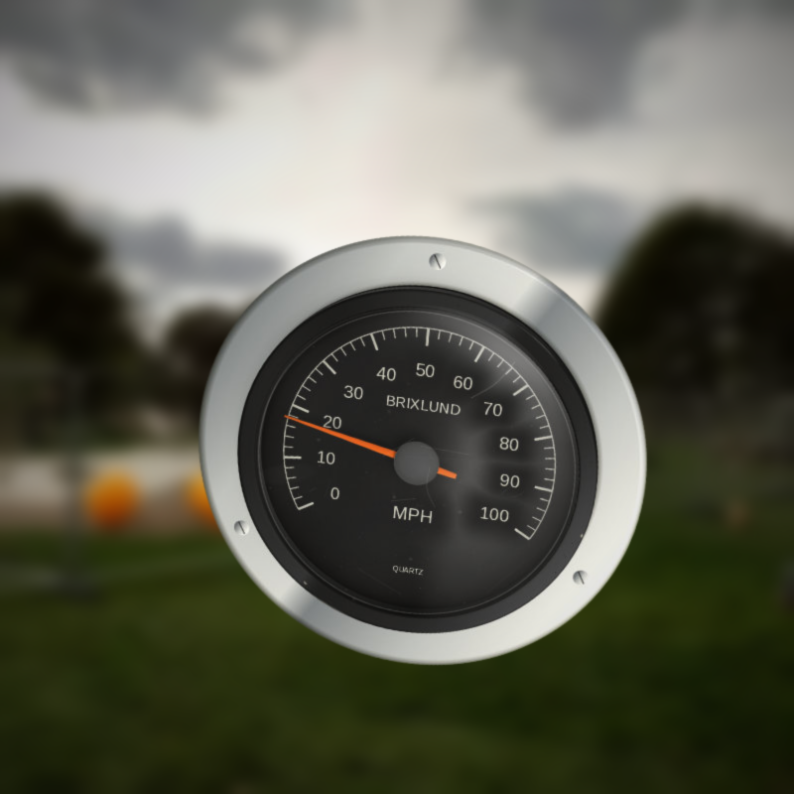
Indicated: 18mph
